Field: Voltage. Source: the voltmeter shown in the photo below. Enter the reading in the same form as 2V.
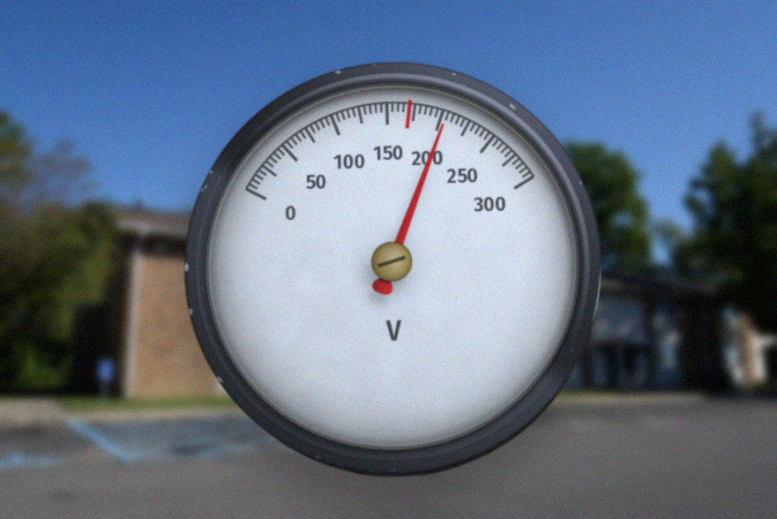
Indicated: 205V
